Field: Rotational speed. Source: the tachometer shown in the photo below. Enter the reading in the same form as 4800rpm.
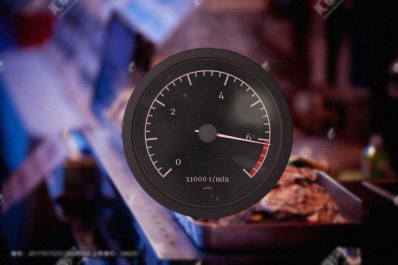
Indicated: 6100rpm
